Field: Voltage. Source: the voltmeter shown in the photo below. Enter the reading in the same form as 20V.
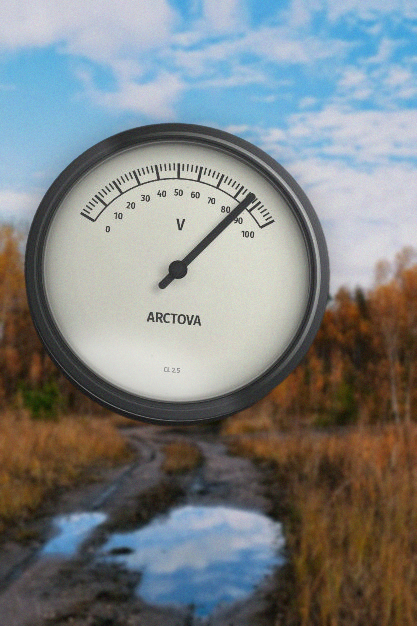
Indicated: 86V
